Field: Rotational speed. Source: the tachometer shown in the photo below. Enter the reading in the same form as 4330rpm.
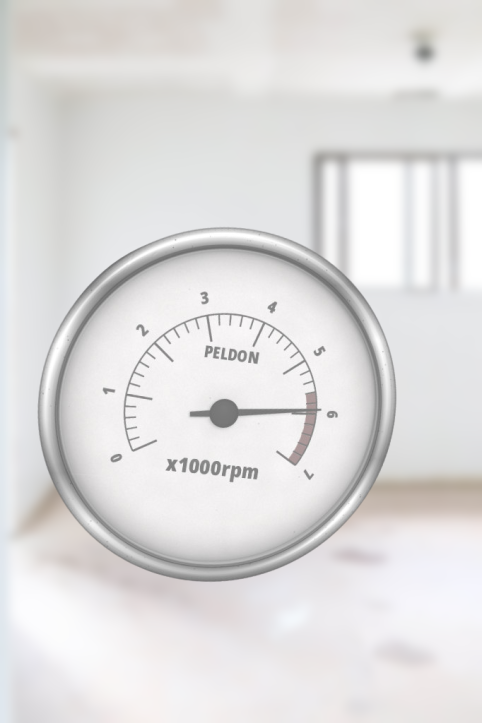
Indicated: 5900rpm
